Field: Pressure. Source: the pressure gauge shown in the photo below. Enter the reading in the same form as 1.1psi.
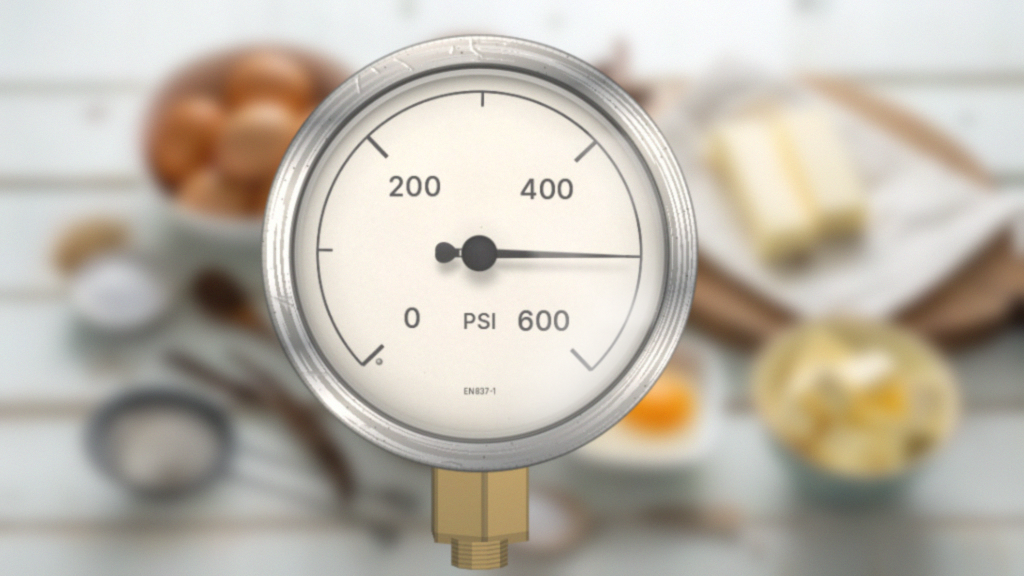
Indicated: 500psi
